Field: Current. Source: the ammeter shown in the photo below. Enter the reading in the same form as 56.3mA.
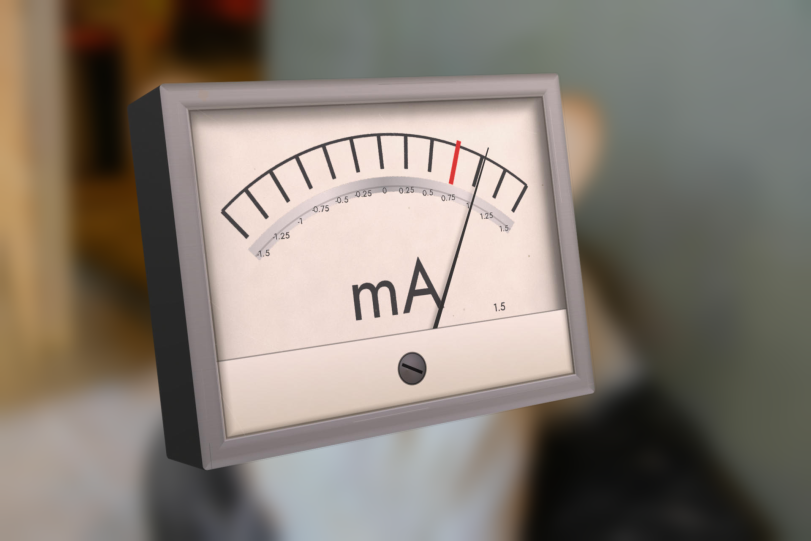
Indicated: 1mA
